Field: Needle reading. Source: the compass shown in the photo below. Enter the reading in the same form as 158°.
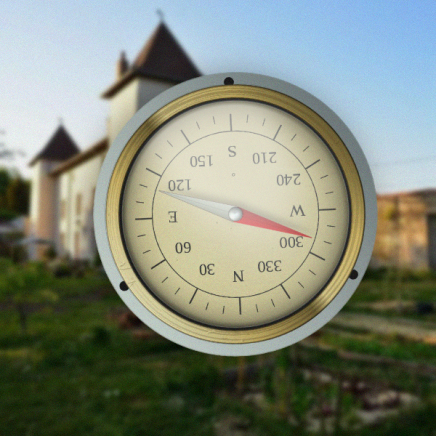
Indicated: 290°
